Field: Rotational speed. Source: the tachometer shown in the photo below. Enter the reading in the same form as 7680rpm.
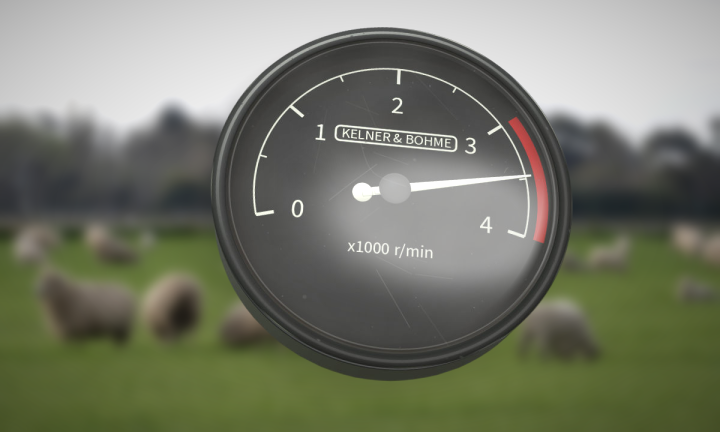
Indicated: 3500rpm
